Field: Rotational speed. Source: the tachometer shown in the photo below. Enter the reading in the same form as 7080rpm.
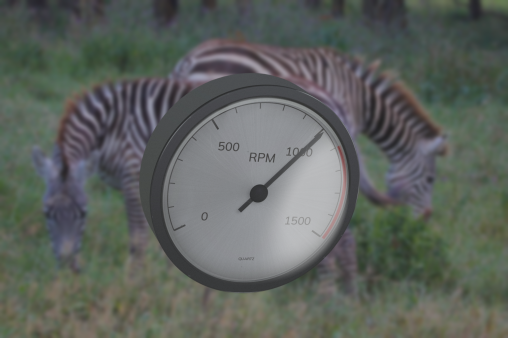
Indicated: 1000rpm
